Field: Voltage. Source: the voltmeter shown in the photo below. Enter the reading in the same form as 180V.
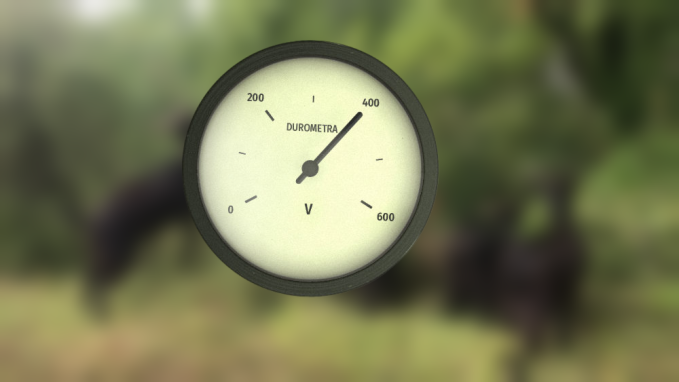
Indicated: 400V
